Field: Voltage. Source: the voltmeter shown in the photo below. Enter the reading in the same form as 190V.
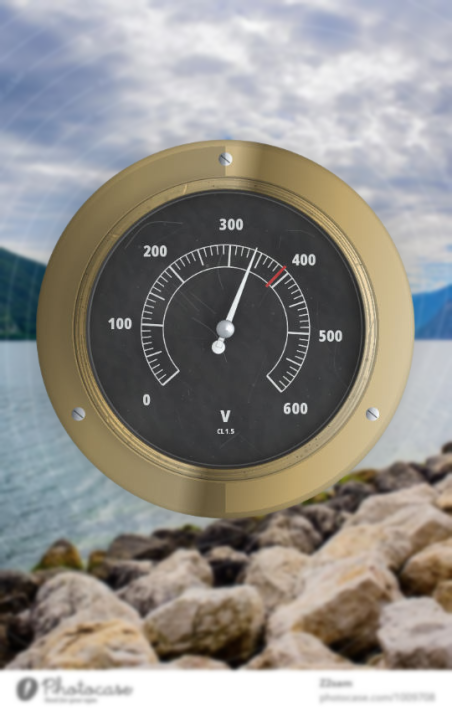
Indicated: 340V
